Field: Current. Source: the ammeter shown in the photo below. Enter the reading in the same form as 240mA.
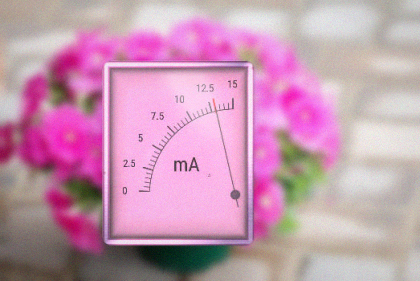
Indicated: 13mA
